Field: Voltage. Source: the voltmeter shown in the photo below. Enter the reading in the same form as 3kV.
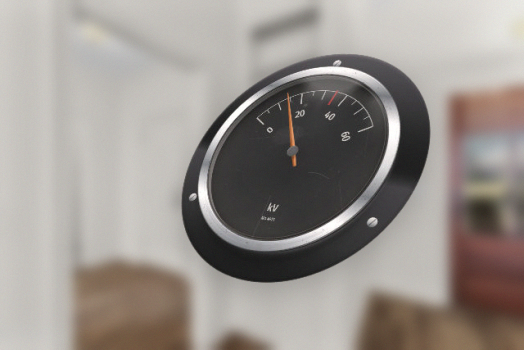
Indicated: 15kV
